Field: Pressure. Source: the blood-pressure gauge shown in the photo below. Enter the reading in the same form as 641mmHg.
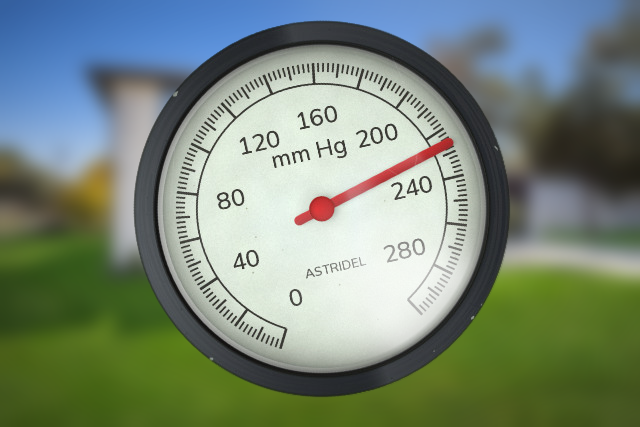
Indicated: 226mmHg
